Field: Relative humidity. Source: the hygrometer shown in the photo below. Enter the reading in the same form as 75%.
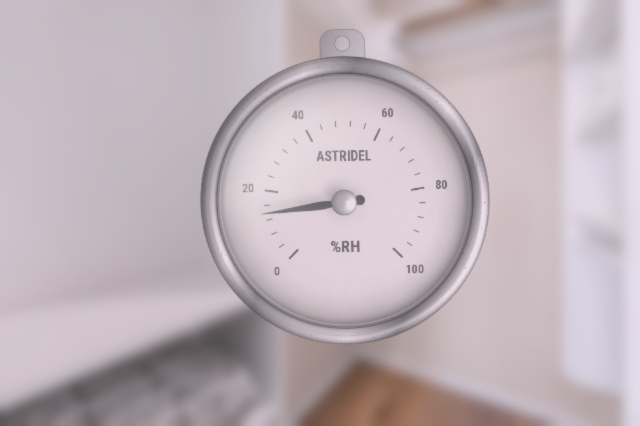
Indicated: 14%
